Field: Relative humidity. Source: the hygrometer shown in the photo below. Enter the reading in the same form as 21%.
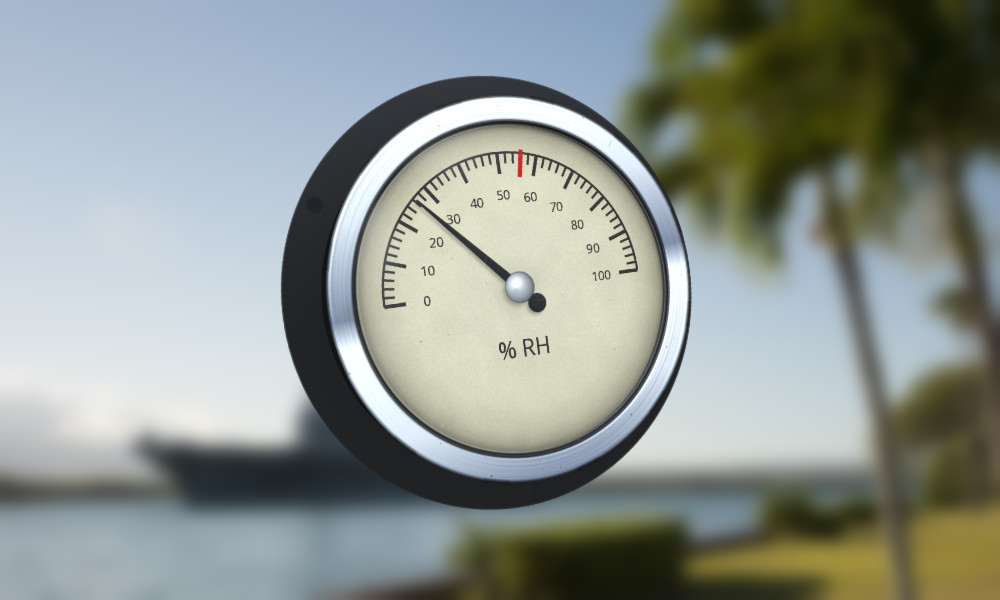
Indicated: 26%
